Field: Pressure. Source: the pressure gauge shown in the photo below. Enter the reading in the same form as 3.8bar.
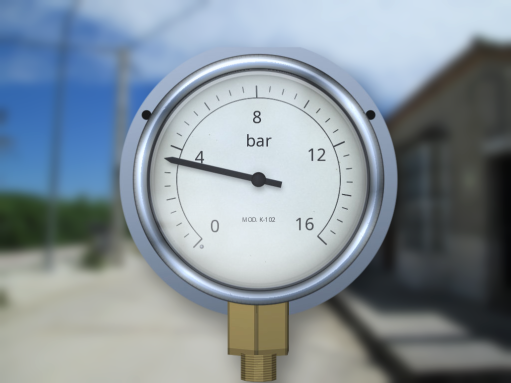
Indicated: 3.5bar
